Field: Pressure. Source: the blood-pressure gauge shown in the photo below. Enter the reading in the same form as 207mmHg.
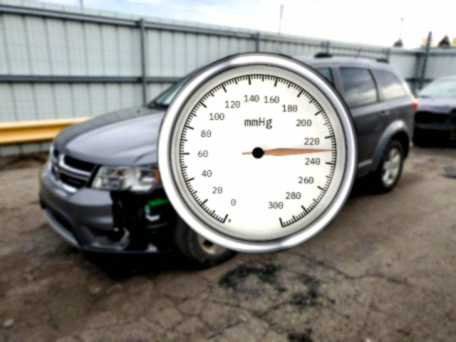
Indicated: 230mmHg
